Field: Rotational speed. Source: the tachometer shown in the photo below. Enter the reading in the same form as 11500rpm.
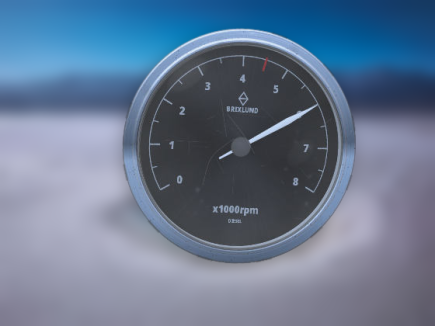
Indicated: 6000rpm
